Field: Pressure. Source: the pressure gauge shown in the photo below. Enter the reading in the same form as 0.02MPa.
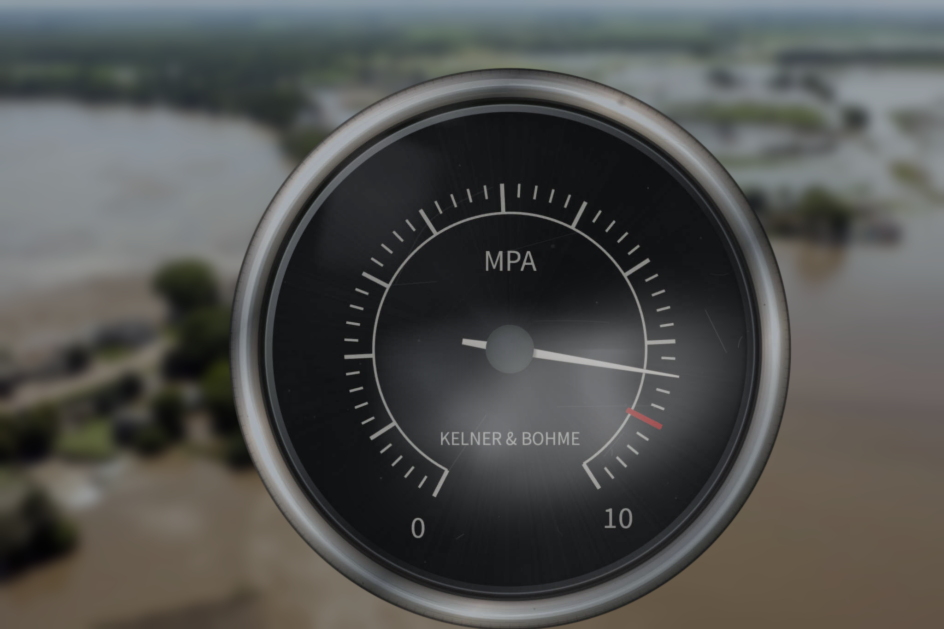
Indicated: 8.4MPa
